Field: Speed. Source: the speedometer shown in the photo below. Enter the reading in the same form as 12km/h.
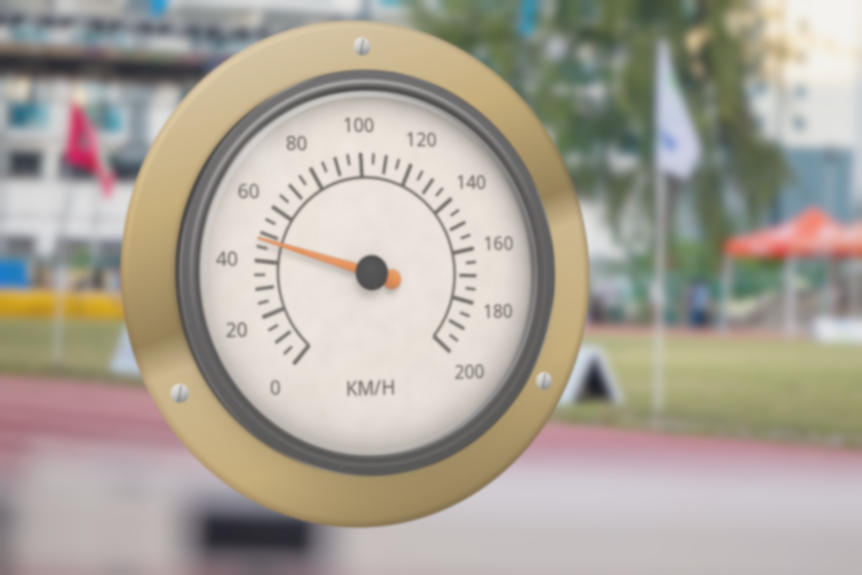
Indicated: 47.5km/h
